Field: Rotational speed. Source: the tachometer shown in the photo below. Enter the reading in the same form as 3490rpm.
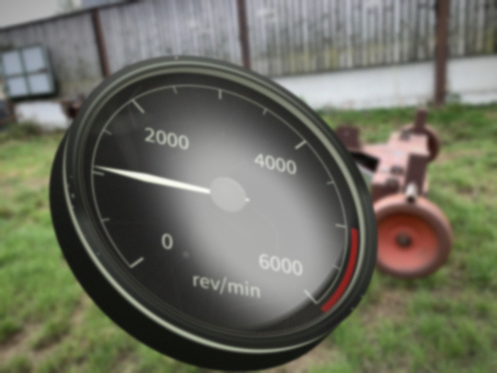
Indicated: 1000rpm
